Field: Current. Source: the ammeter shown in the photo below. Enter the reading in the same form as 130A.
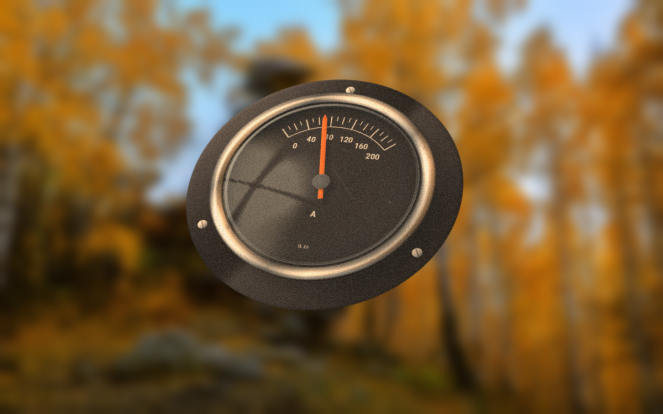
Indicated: 70A
